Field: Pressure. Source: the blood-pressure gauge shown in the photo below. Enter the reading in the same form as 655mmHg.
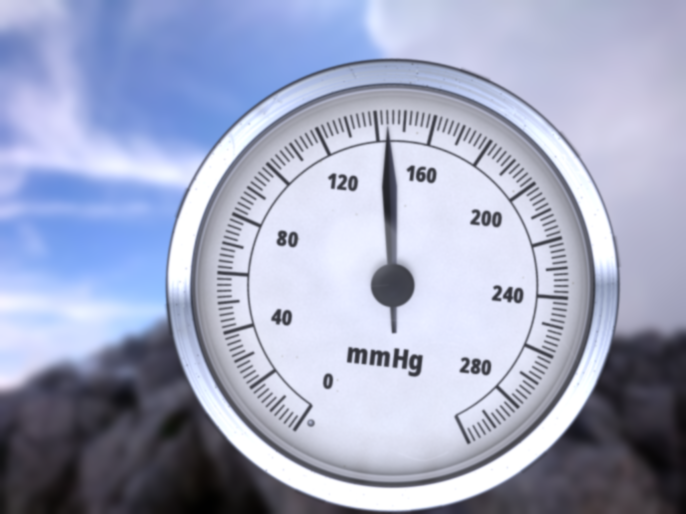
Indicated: 144mmHg
